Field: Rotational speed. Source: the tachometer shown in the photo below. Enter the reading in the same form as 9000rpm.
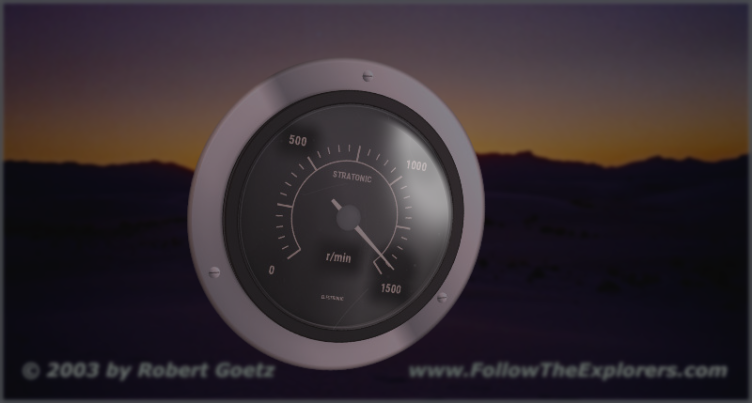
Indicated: 1450rpm
